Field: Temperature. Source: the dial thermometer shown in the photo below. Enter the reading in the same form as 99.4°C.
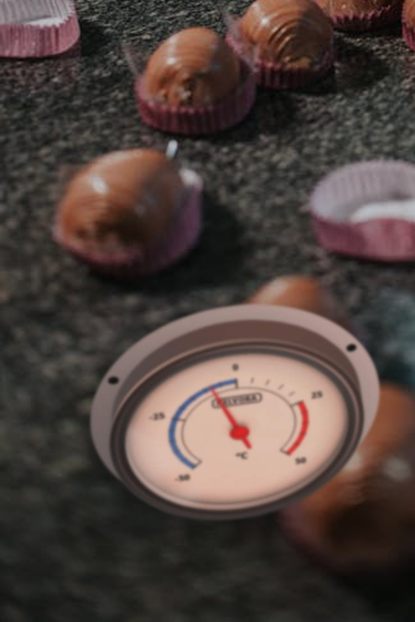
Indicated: -7.5°C
